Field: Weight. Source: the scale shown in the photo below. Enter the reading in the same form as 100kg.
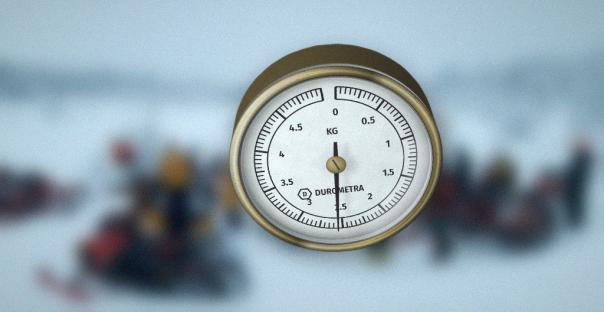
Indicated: 2.55kg
